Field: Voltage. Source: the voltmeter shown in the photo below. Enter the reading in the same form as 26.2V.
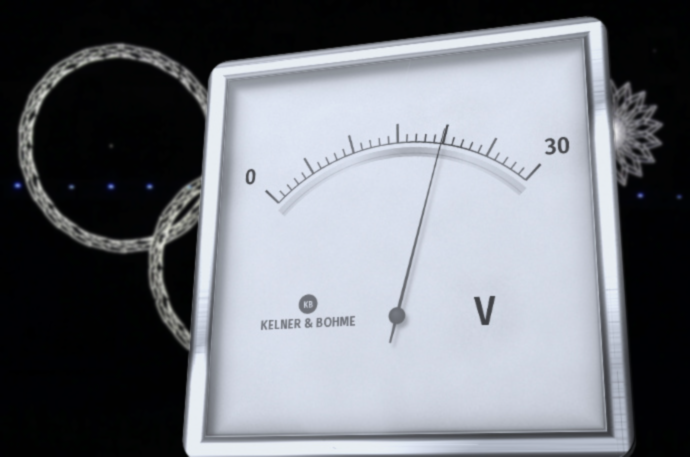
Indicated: 20V
